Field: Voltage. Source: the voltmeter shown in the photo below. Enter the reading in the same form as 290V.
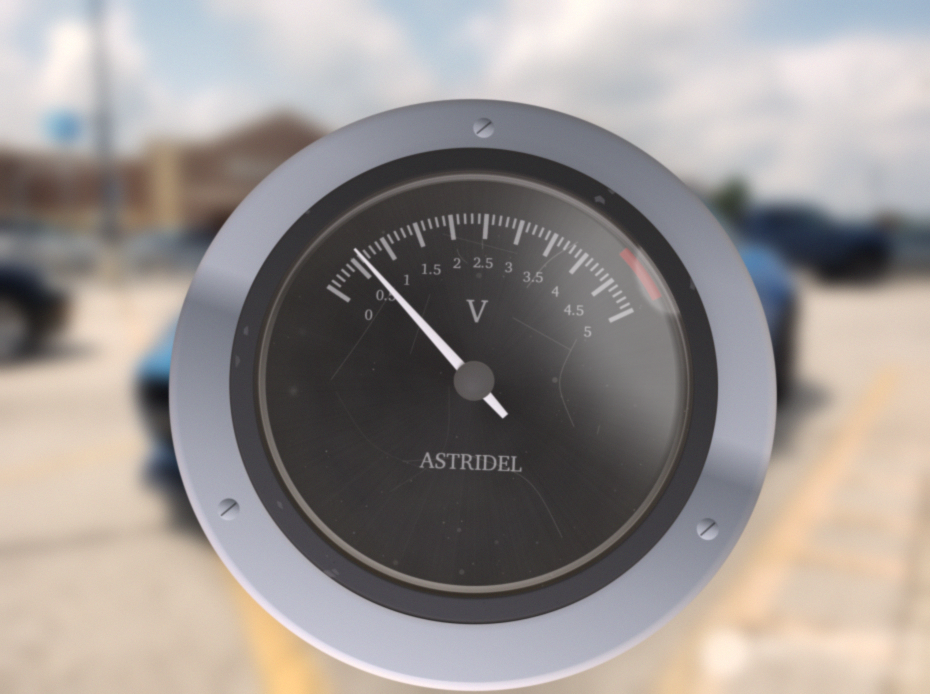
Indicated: 0.6V
